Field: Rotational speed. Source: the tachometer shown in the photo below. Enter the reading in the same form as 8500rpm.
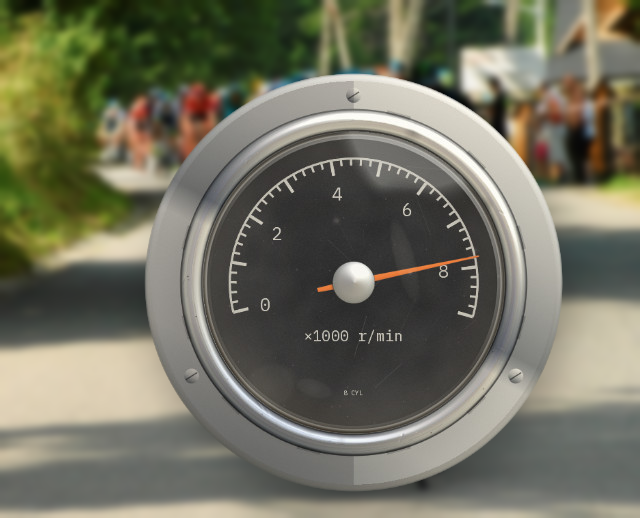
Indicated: 7800rpm
